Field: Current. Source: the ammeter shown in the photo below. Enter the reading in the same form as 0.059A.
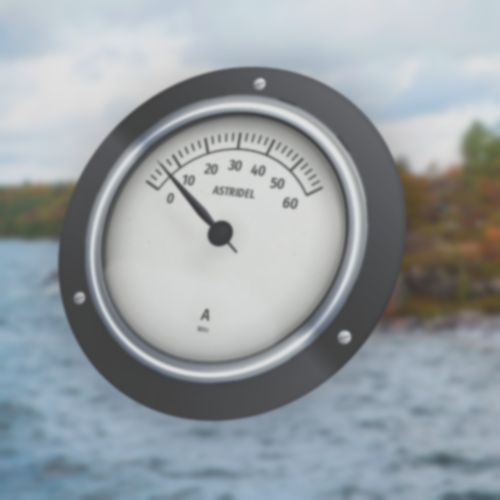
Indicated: 6A
